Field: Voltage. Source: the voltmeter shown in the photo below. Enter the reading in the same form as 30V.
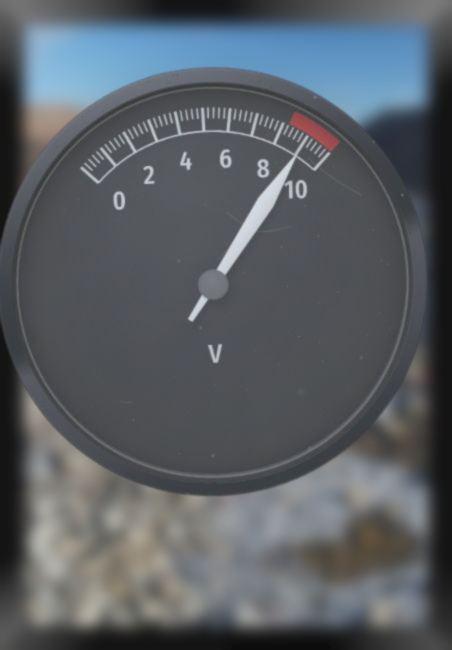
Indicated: 9V
